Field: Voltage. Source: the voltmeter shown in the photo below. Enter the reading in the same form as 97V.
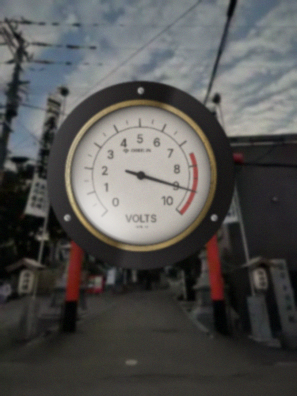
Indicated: 9V
